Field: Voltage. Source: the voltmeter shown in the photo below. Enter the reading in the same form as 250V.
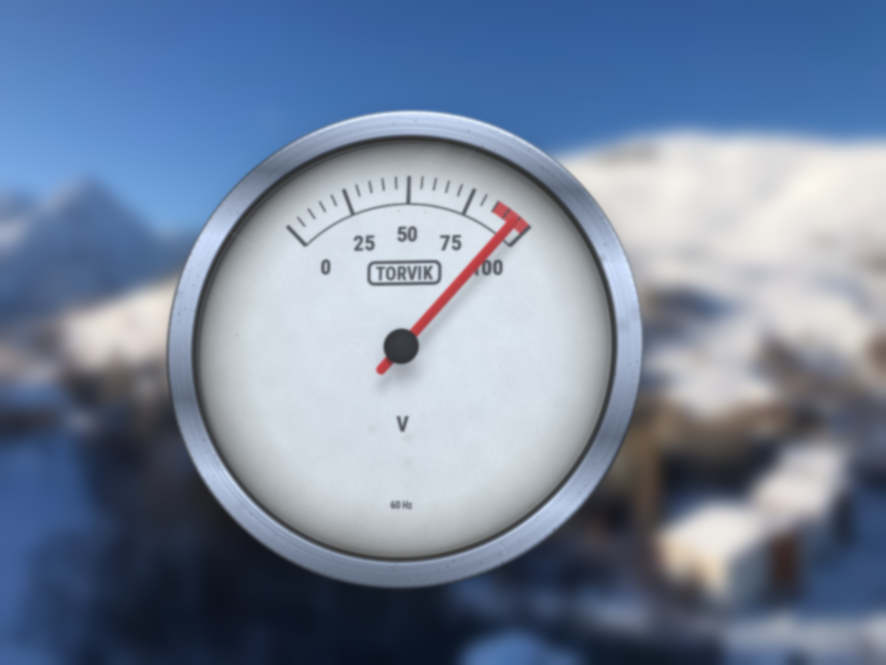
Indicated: 95V
